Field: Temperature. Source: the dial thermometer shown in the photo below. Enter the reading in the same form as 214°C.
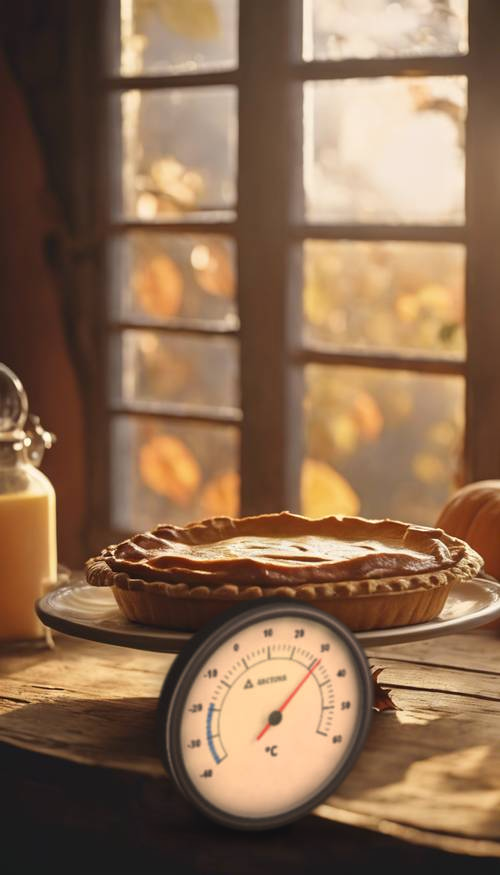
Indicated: 30°C
